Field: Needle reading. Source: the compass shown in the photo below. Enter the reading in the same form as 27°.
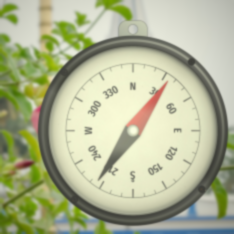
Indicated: 35°
